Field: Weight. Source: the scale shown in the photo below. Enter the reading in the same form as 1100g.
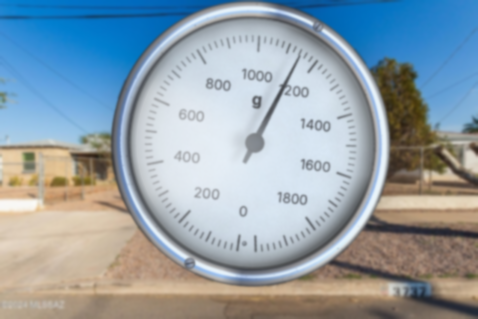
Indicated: 1140g
